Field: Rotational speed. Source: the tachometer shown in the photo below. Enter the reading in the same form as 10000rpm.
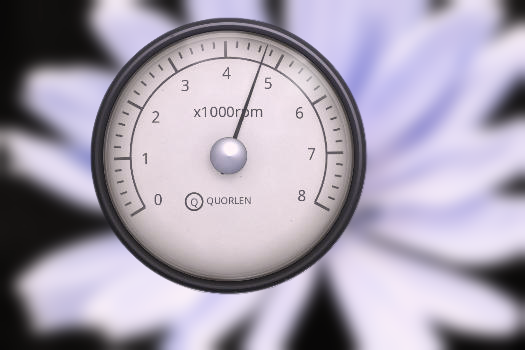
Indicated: 4700rpm
